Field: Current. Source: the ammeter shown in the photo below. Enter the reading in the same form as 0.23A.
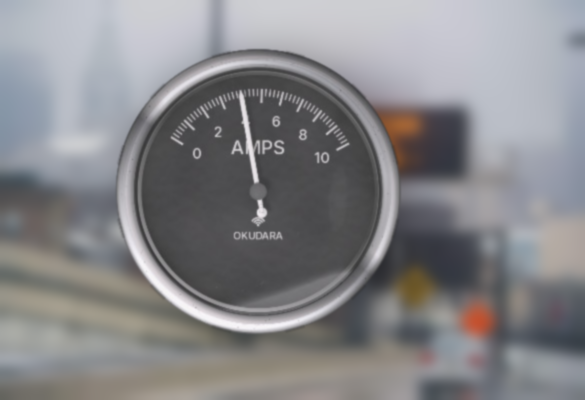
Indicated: 4A
